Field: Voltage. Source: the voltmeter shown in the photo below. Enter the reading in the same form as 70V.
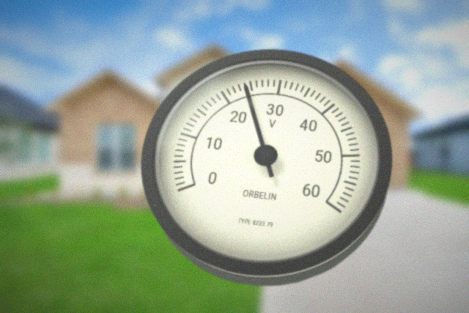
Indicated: 24V
